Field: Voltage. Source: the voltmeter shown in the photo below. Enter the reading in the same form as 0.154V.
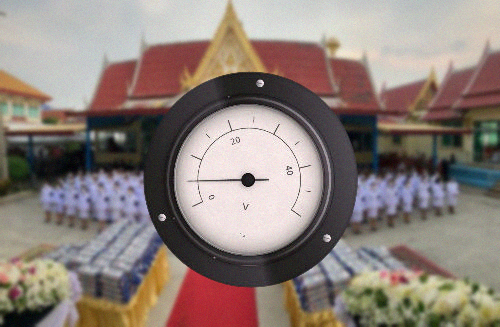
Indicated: 5V
